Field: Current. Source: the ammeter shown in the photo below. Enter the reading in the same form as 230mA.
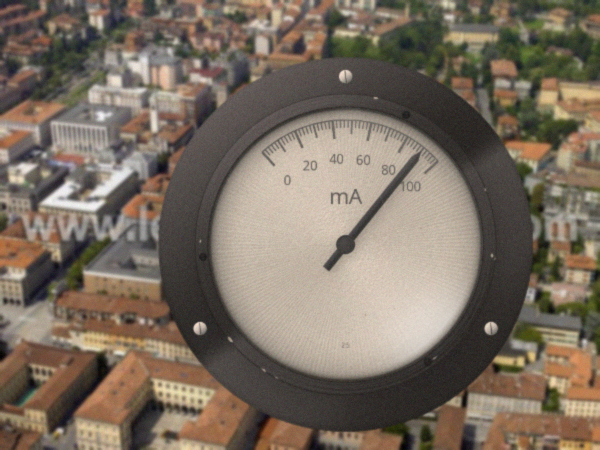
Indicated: 90mA
